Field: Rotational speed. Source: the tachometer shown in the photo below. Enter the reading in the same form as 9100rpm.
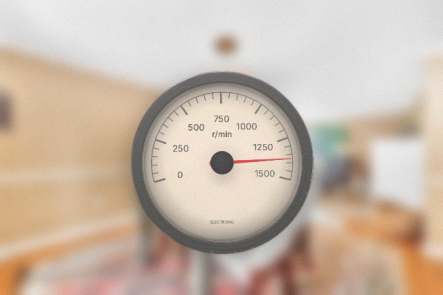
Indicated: 1375rpm
